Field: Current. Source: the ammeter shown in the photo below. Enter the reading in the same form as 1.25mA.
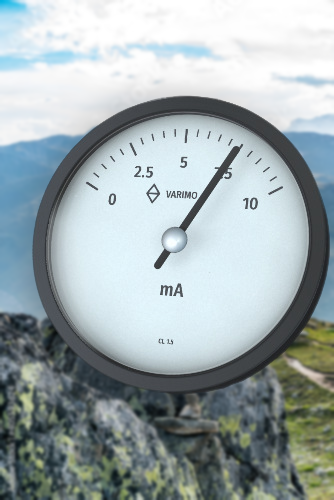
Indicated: 7.5mA
